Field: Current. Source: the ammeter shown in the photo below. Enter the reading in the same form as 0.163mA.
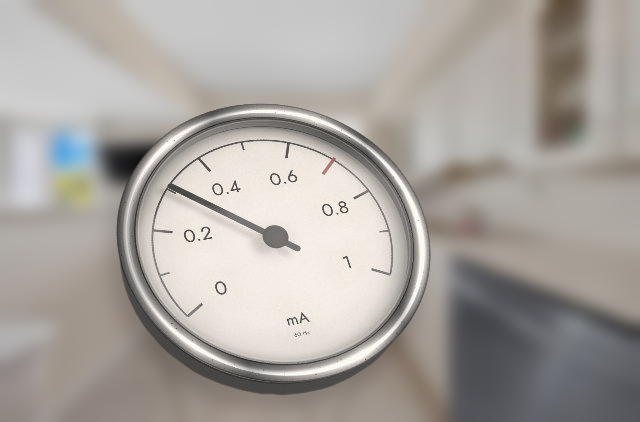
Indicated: 0.3mA
